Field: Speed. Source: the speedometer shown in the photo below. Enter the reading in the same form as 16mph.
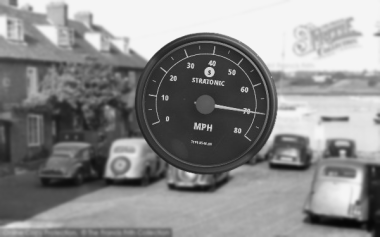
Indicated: 70mph
